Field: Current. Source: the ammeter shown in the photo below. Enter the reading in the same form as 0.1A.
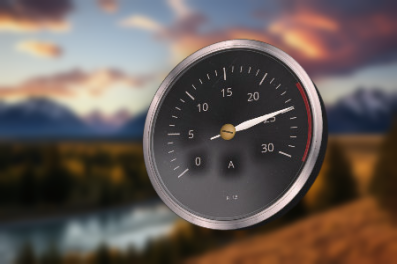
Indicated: 25A
